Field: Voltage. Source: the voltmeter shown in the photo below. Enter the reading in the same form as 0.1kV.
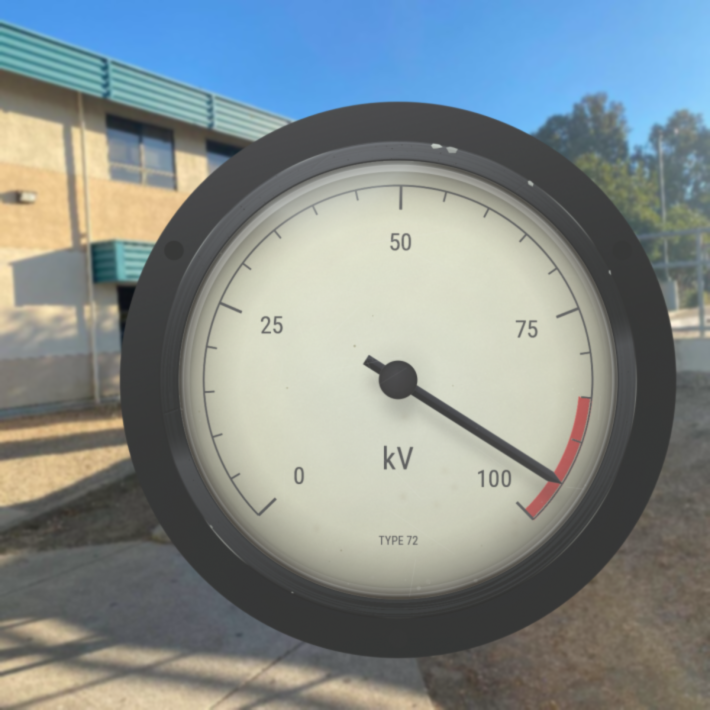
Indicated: 95kV
